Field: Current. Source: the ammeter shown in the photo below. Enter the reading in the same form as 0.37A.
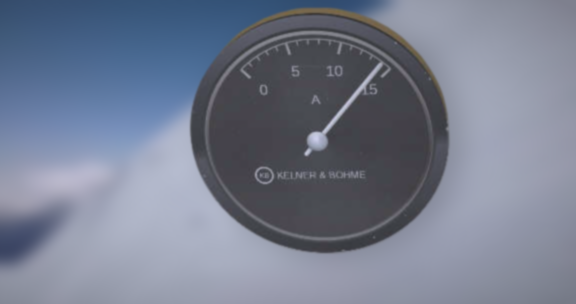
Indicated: 14A
